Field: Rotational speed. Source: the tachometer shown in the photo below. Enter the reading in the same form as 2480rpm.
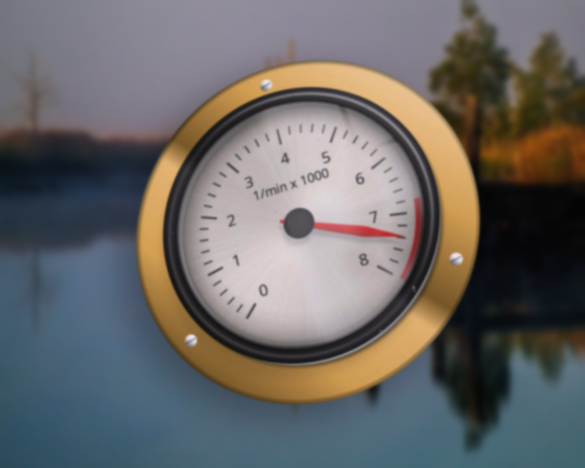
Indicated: 7400rpm
